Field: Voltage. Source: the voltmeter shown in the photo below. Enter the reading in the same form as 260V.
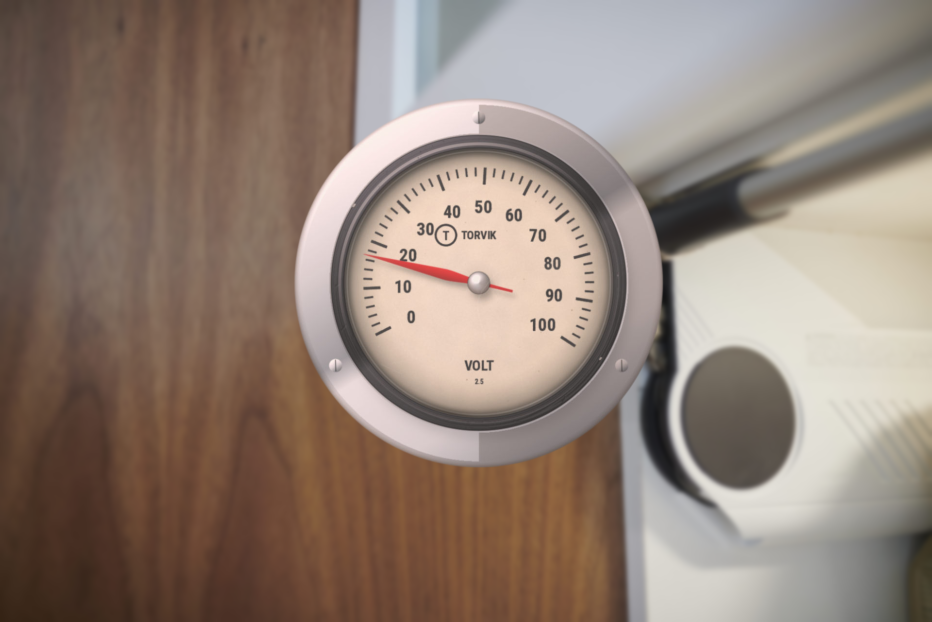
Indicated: 17V
